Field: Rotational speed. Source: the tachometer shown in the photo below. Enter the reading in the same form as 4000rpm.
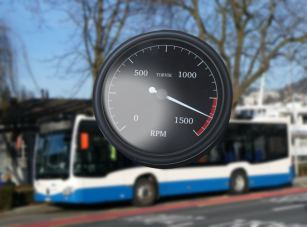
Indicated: 1375rpm
